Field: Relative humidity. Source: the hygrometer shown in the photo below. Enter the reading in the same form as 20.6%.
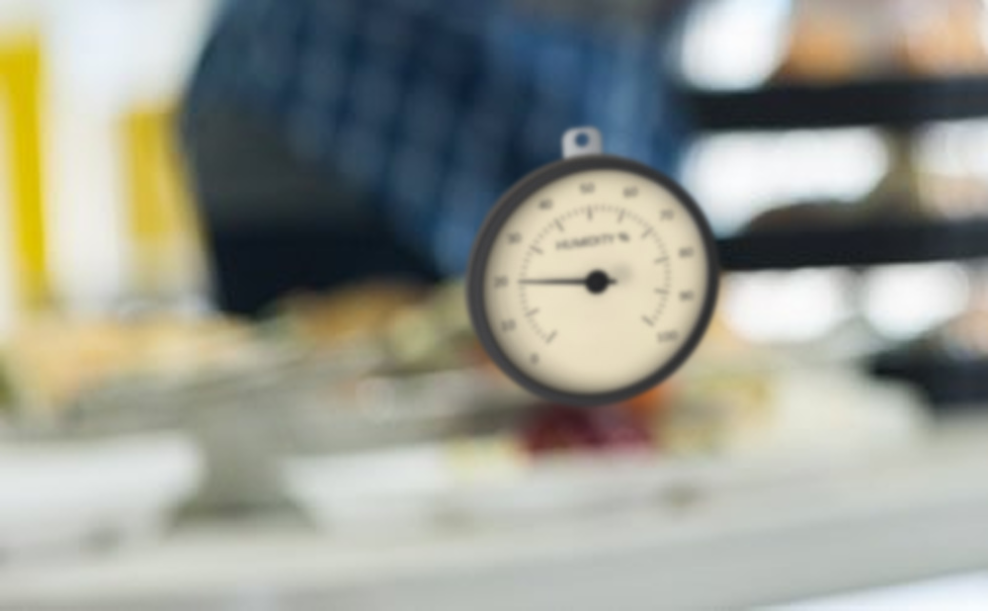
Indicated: 20%
